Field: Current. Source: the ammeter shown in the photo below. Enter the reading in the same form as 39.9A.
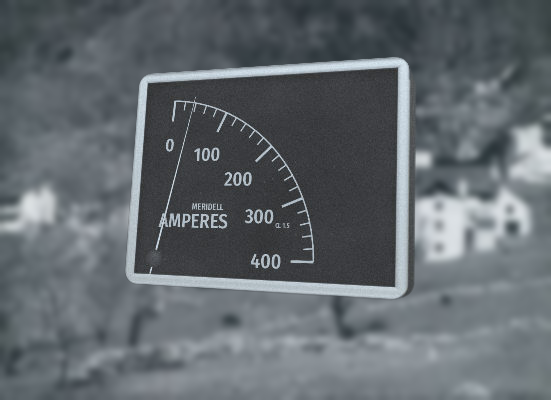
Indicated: 40A
